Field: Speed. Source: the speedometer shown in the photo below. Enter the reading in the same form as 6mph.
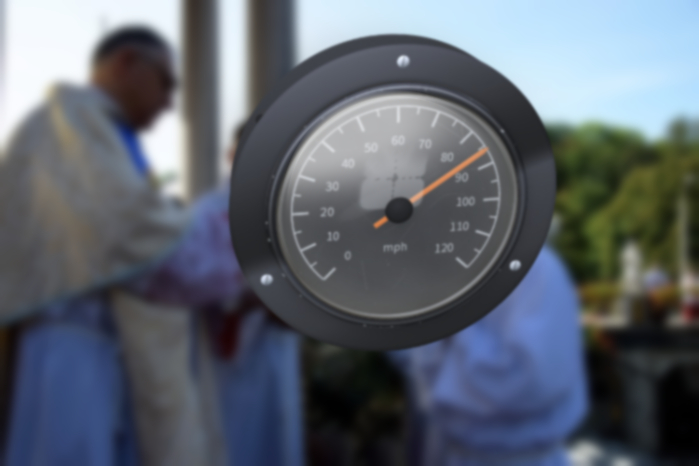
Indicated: 85mph
